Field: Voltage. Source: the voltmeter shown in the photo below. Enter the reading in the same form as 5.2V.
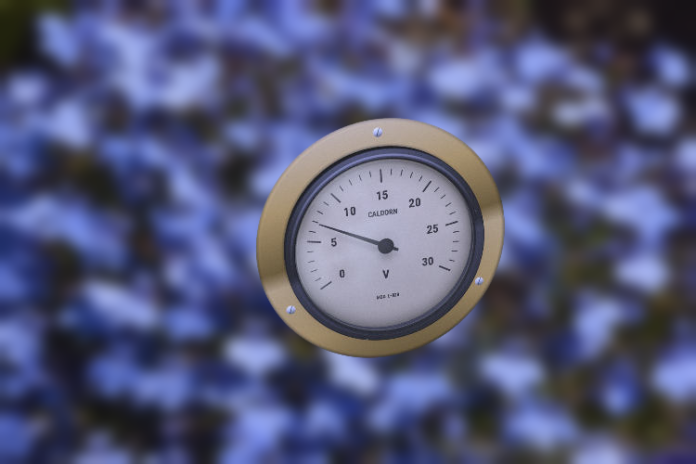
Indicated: 7V
